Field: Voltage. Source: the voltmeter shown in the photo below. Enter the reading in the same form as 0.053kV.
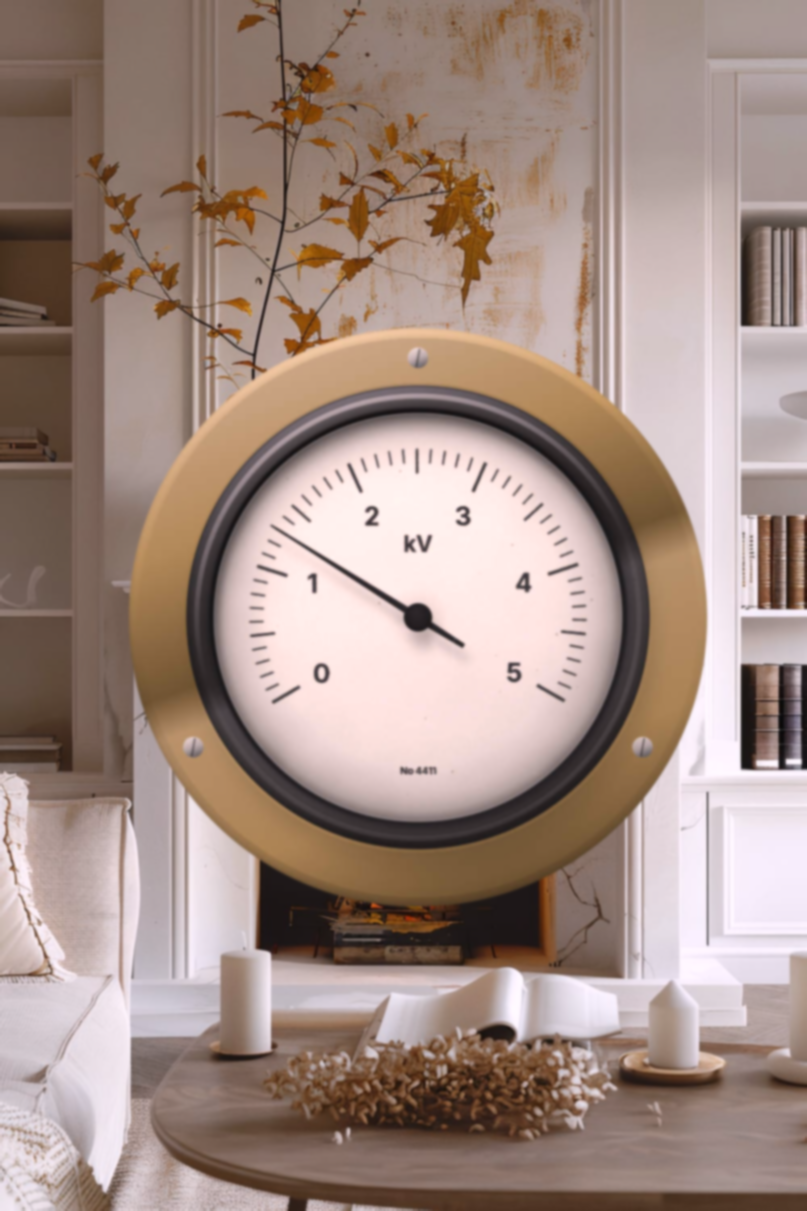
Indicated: 1.3kV
